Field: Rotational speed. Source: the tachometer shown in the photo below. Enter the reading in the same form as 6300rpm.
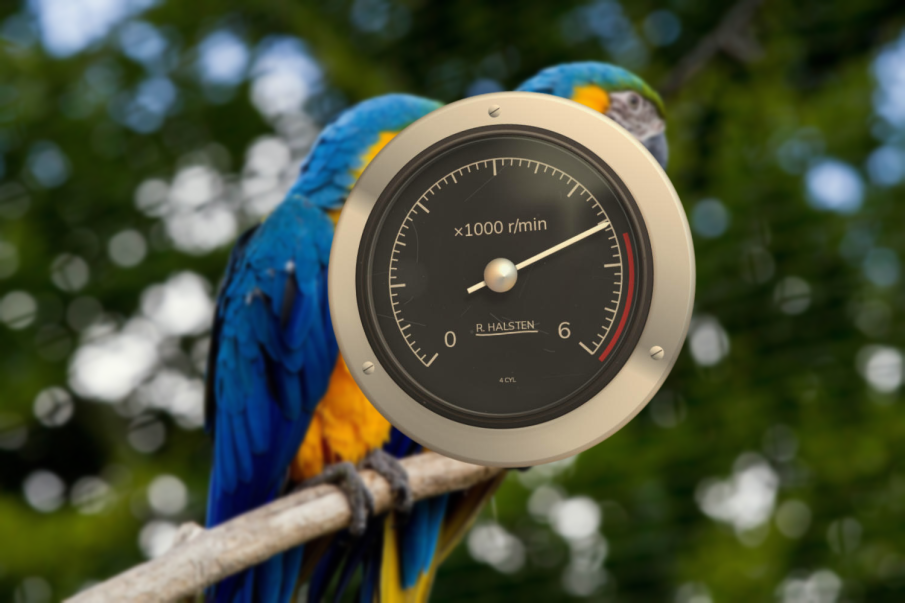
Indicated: 4550rpm
